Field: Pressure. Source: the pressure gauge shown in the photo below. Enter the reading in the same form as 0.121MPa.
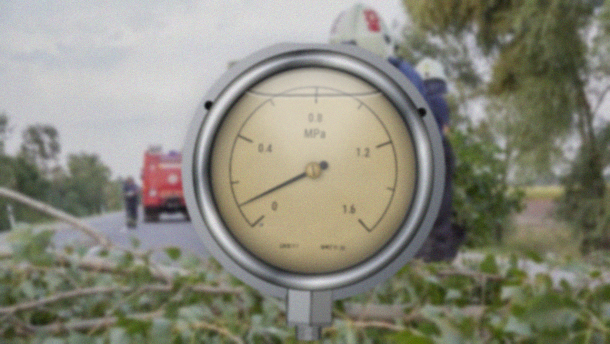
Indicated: 0.1MPa
